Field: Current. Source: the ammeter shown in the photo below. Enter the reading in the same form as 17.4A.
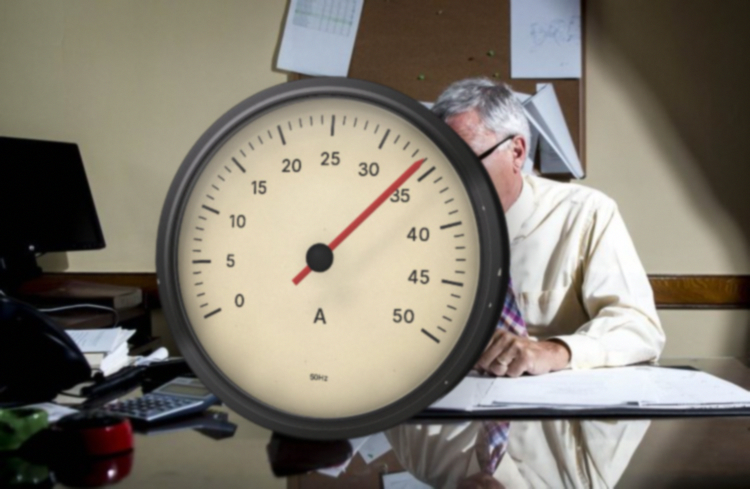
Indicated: 34A
